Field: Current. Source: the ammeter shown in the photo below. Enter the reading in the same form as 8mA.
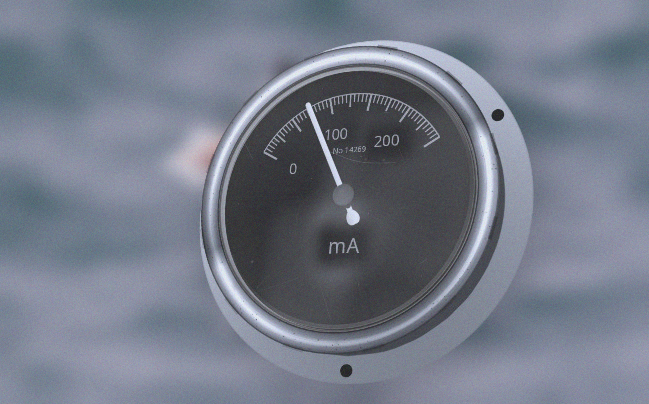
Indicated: 75mA
